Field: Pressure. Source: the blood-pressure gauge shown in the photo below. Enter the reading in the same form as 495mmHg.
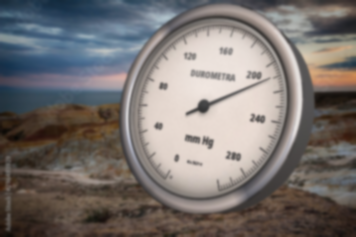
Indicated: 210mmHg
